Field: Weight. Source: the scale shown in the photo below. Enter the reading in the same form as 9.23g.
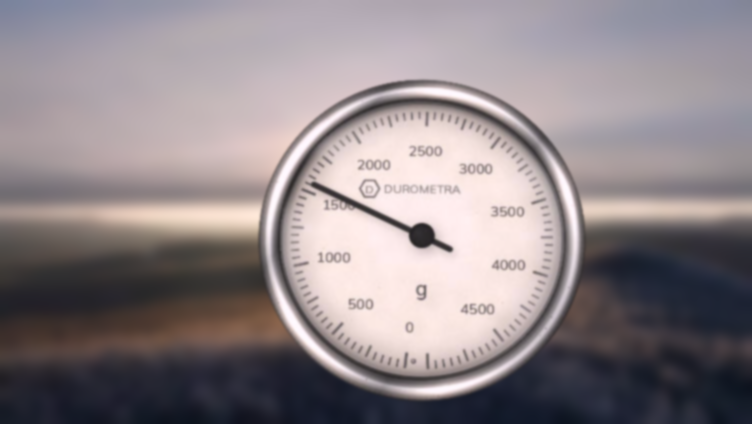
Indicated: 1550g
